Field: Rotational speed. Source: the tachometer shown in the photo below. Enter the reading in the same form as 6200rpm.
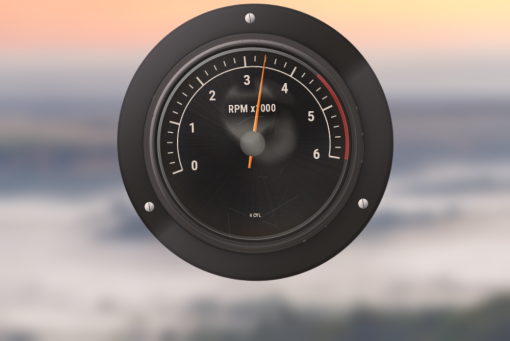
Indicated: 3400rpm
